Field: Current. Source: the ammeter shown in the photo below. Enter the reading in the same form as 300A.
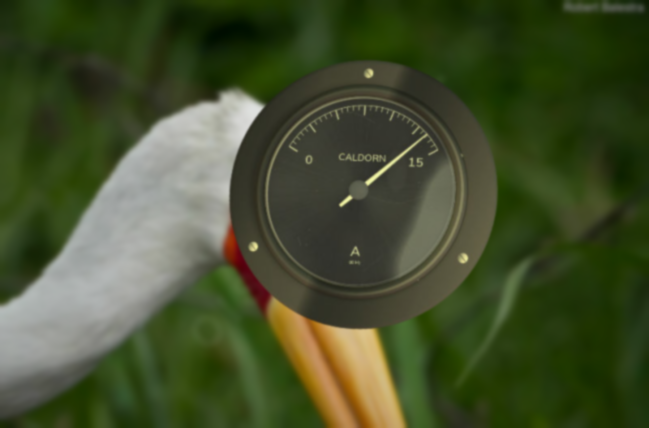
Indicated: 13.5A
